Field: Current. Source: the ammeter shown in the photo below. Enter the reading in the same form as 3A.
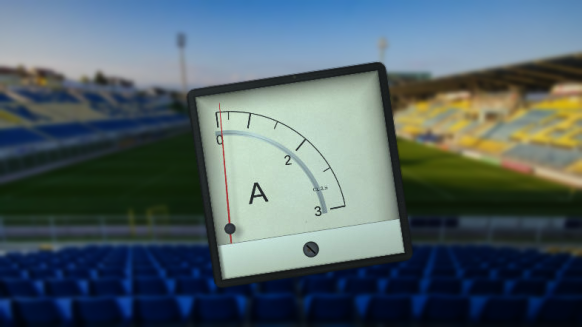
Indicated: 0.25A
